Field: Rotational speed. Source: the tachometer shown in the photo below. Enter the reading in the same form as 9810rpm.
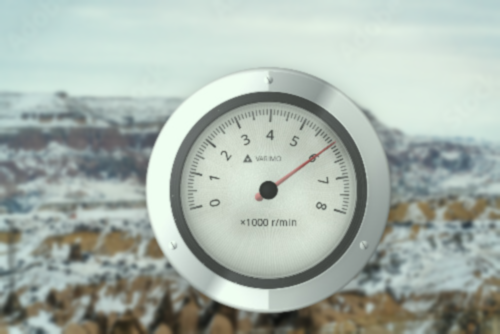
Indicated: 6000rpm
